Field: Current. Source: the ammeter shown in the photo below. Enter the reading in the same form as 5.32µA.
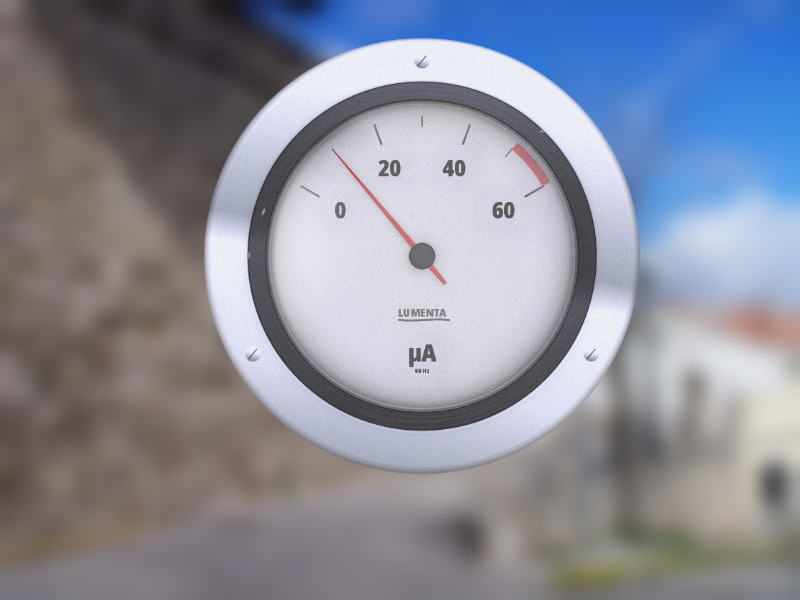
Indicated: 10µA
